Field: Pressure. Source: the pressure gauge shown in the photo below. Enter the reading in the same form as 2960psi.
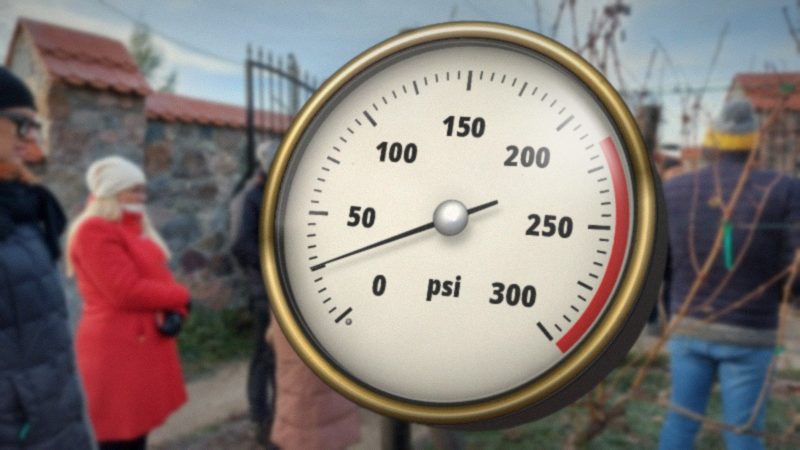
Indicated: 25psi
